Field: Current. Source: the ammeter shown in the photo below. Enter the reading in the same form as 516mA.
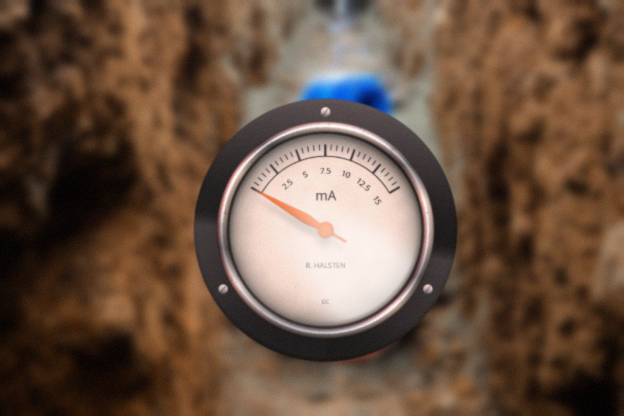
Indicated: 0mA
